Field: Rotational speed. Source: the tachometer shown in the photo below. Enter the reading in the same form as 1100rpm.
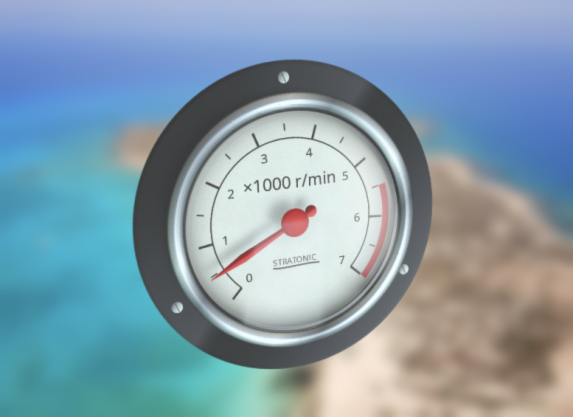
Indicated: 500rpm
